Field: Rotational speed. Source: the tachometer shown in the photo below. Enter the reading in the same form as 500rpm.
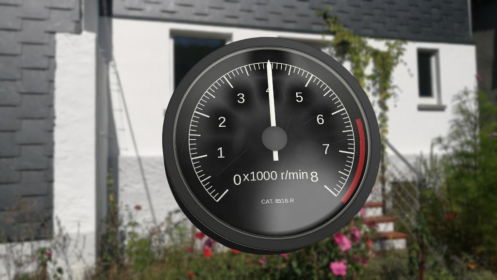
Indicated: 4000rpm
